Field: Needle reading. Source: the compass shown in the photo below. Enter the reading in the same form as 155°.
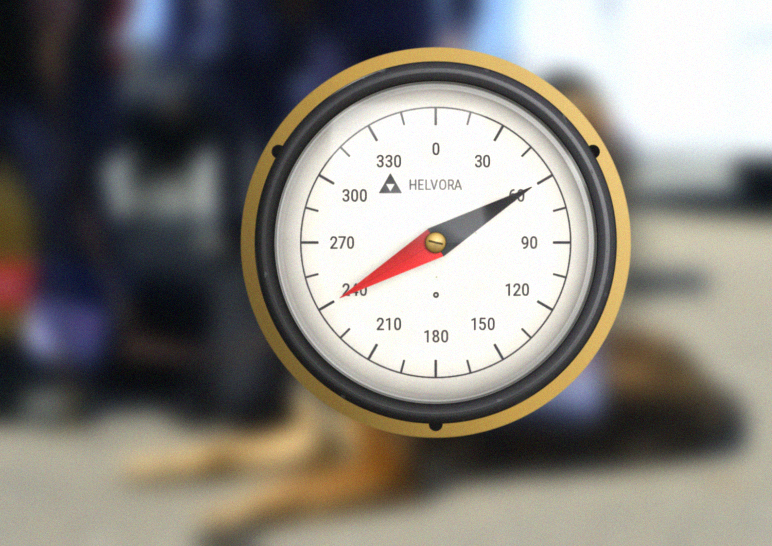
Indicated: 240°
